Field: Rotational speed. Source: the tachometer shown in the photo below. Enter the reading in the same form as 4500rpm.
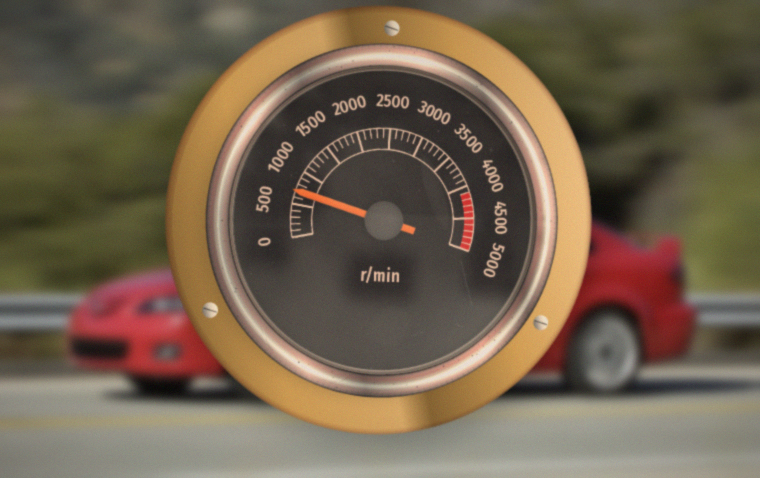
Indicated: 700rpm
